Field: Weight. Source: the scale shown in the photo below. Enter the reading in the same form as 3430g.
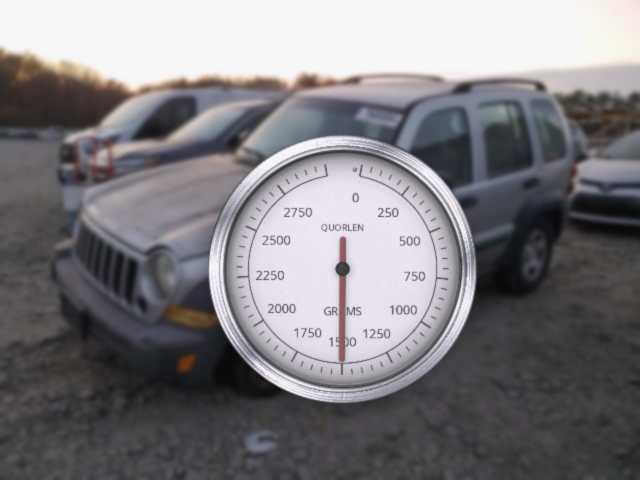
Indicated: 1500g
